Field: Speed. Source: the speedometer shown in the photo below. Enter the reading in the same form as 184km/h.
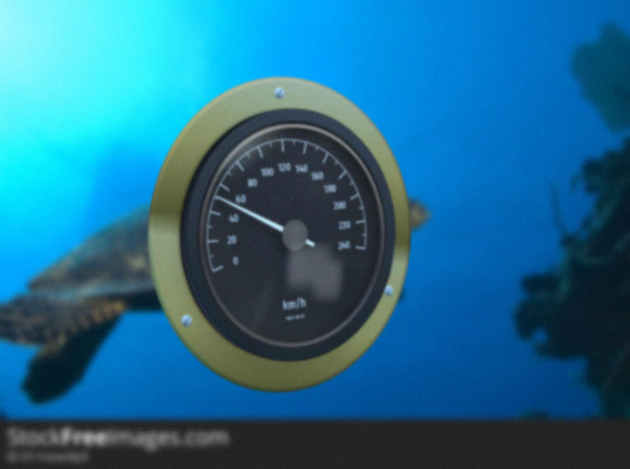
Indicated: 50km/h
